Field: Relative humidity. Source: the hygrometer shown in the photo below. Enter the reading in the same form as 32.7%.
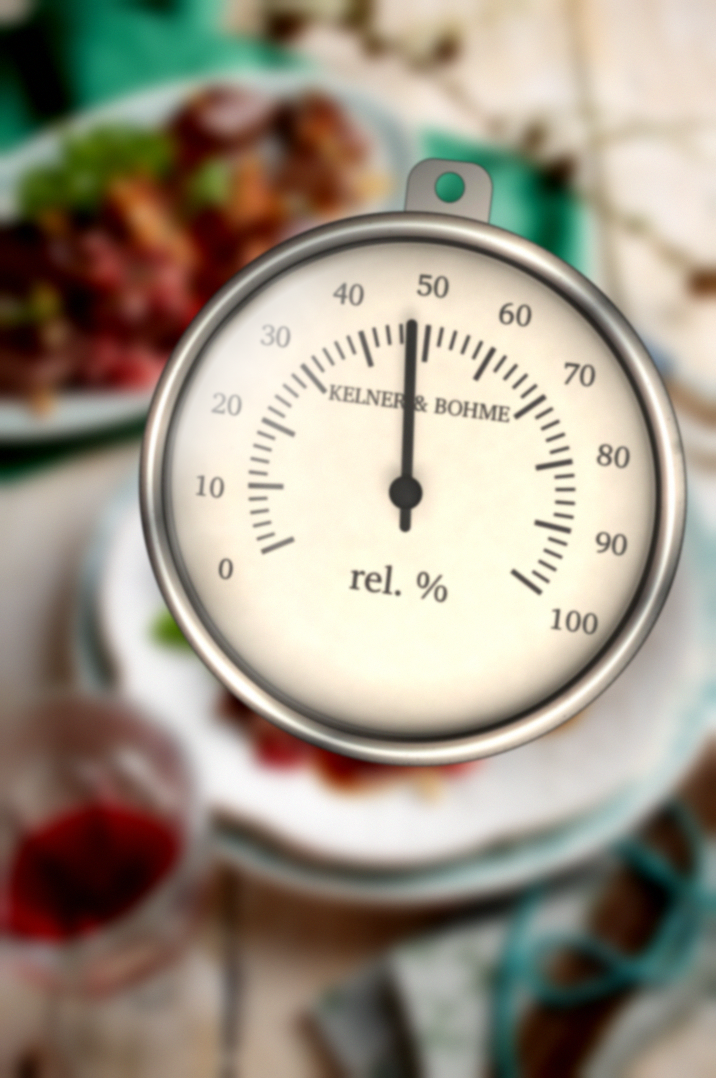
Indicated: 48%
